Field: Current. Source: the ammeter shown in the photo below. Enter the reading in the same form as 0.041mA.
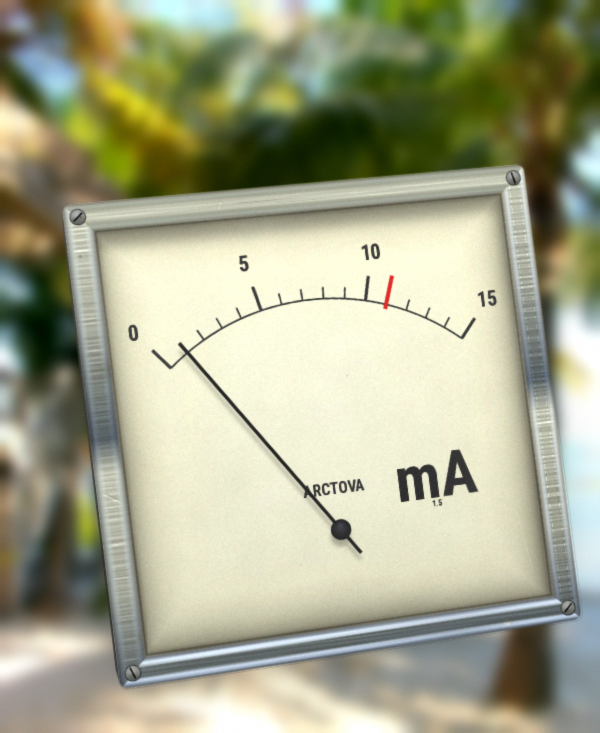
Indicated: 1mA
